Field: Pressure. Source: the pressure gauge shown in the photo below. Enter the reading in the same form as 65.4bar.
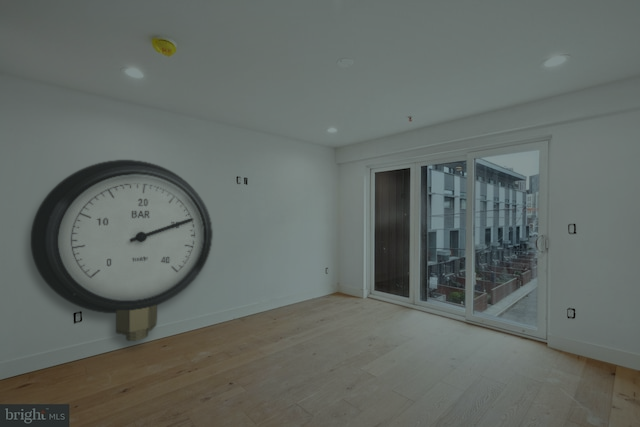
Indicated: 30bar
